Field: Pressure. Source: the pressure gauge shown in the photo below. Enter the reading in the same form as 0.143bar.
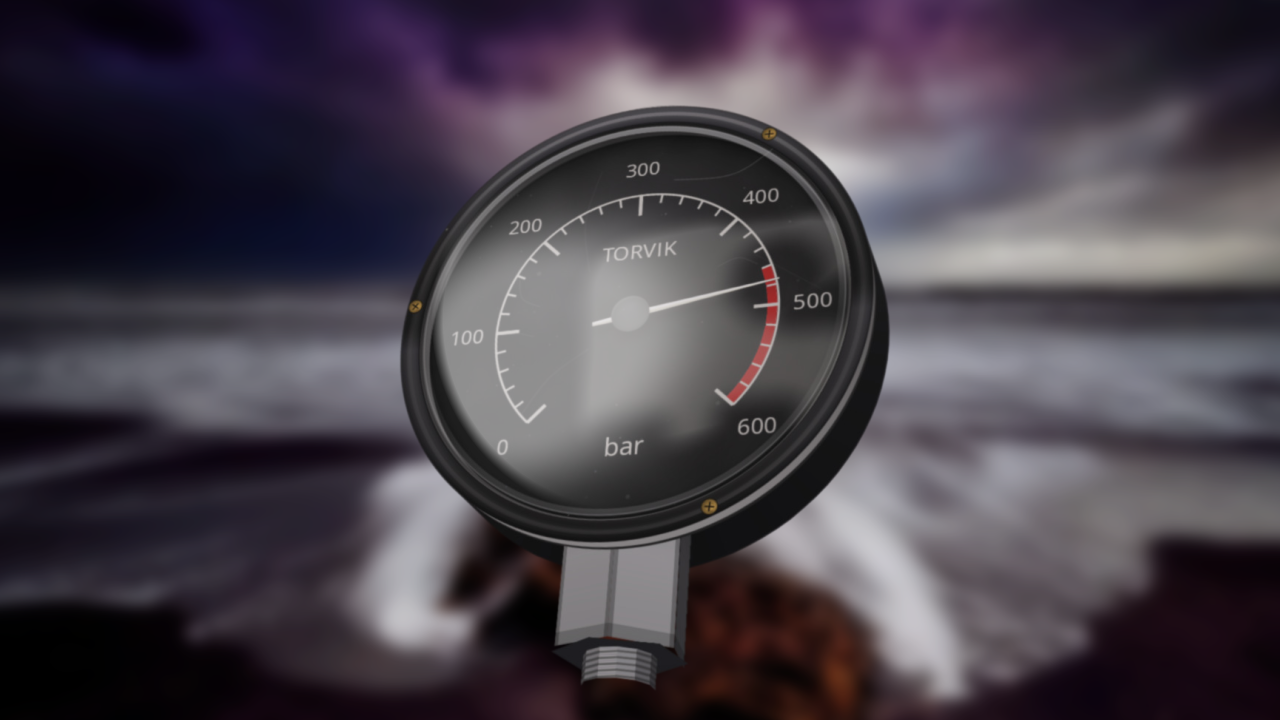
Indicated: 480bar
